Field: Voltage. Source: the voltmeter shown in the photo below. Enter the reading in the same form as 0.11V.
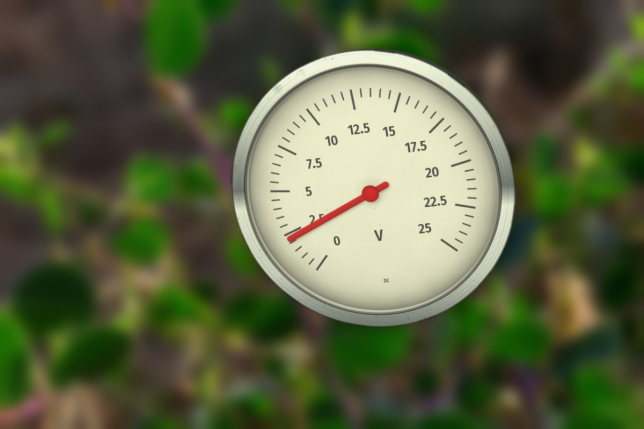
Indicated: 2.25V
